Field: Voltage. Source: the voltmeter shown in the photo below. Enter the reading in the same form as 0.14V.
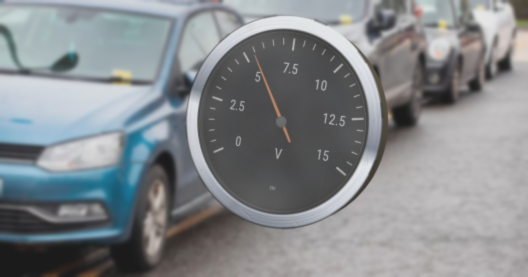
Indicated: 5.5V
